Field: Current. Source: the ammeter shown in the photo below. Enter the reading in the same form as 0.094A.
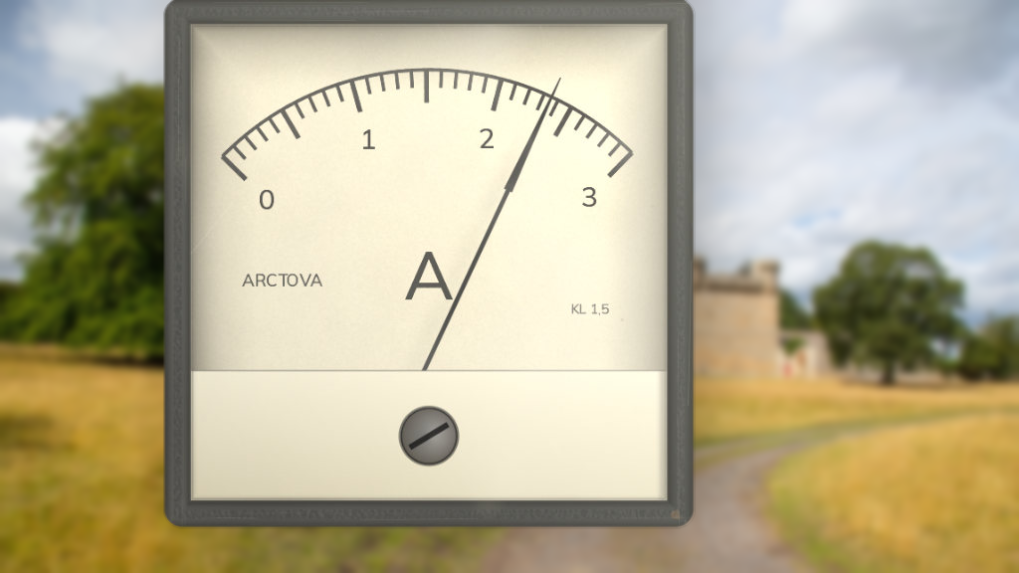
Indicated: 2.35A
